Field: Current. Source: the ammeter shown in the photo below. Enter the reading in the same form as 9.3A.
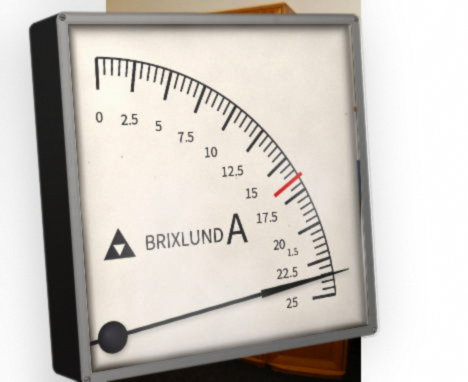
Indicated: 23.5A
